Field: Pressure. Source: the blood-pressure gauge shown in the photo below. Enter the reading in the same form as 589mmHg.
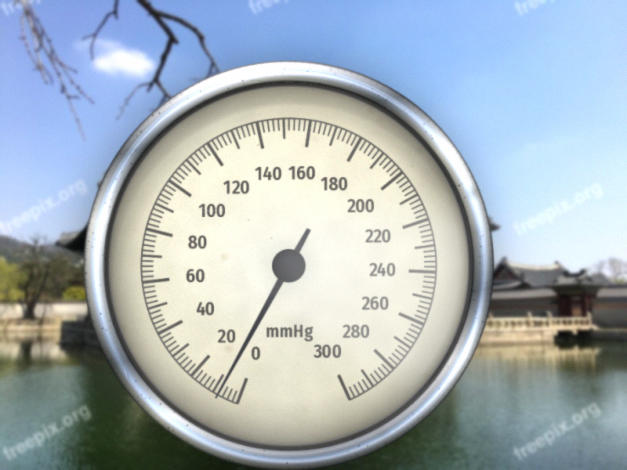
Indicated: 8mmHg
